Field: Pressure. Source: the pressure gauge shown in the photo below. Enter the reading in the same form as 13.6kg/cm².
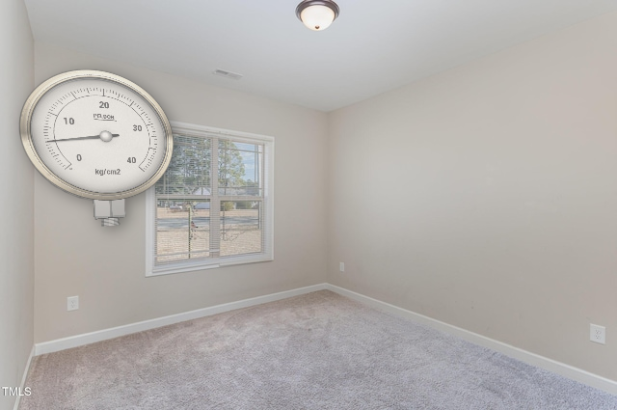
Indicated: 5kg/cm²
